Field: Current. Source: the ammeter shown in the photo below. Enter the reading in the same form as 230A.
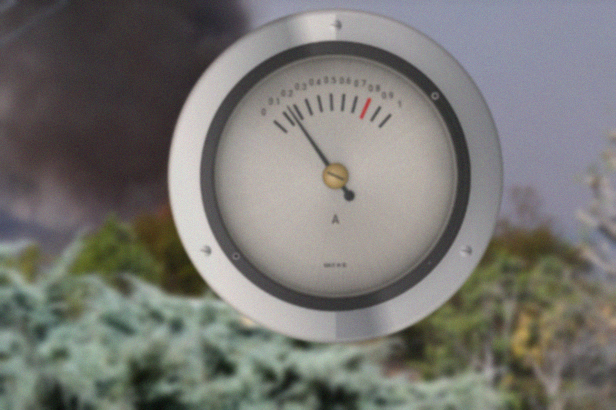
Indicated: 0.15A
